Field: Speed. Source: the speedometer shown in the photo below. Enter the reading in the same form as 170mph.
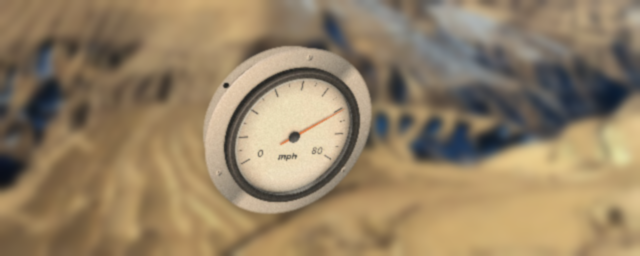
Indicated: 60mph
